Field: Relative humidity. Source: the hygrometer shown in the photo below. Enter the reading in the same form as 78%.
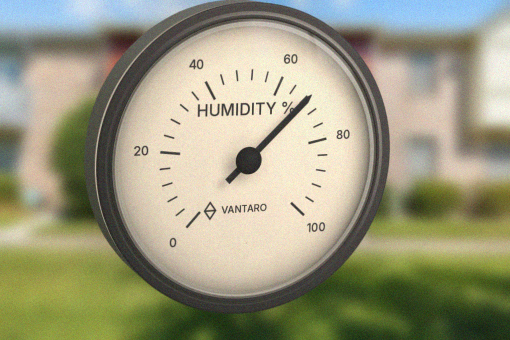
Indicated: 68%
